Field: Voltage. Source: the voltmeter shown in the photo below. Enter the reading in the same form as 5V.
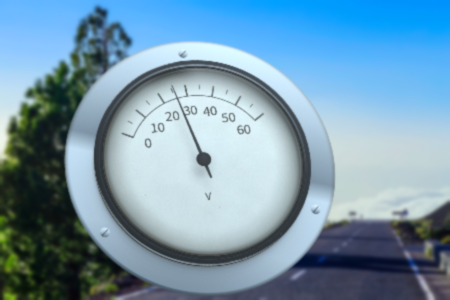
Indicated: 25V
